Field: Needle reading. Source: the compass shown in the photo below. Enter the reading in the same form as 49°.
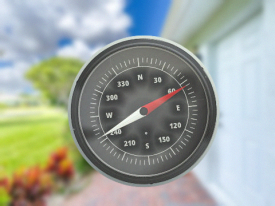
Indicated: 65°
